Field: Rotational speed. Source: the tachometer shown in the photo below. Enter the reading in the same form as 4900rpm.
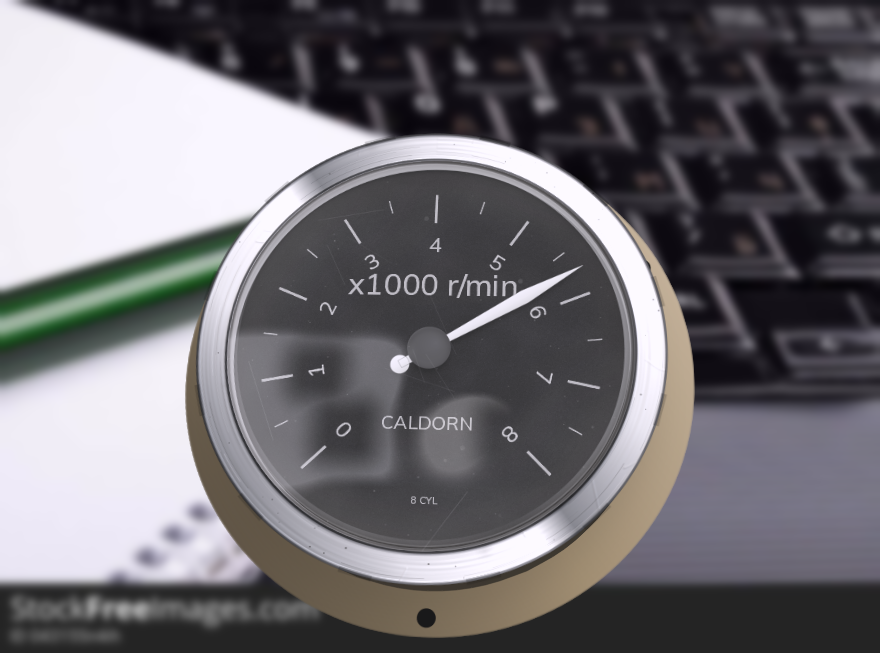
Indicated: 5750rpm
